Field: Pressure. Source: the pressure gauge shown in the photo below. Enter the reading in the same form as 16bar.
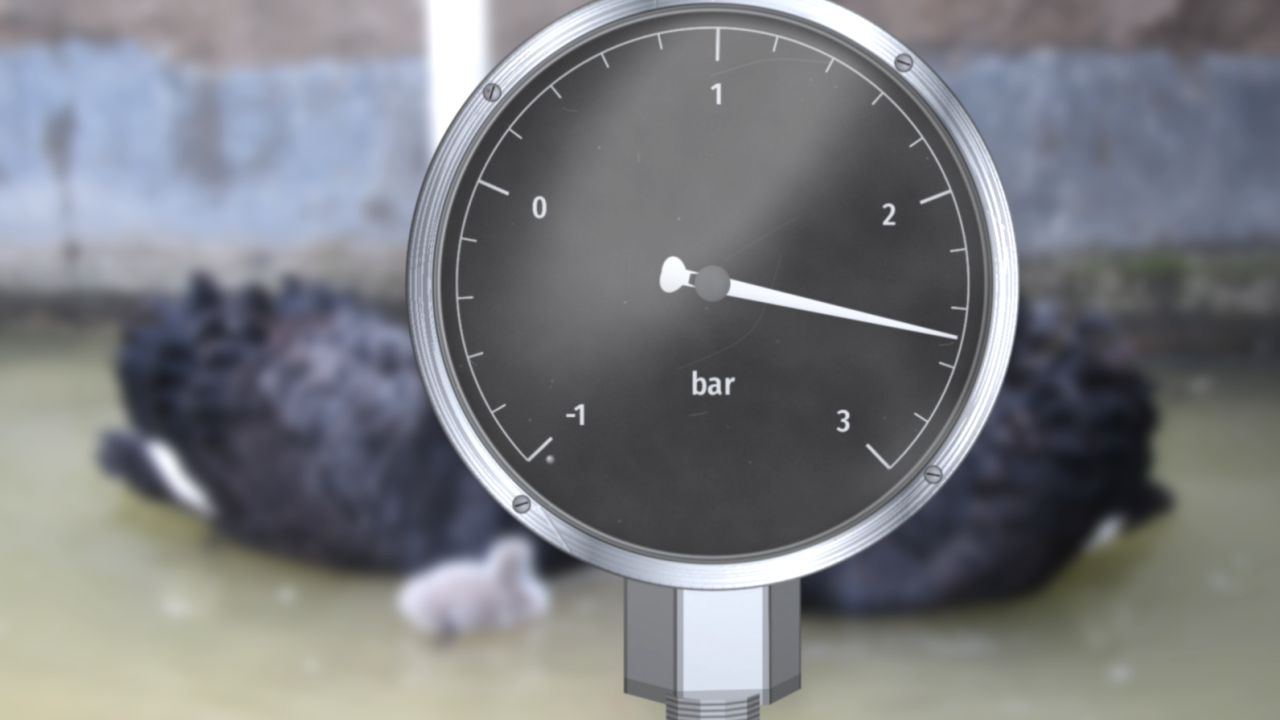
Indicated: 2.5bar
